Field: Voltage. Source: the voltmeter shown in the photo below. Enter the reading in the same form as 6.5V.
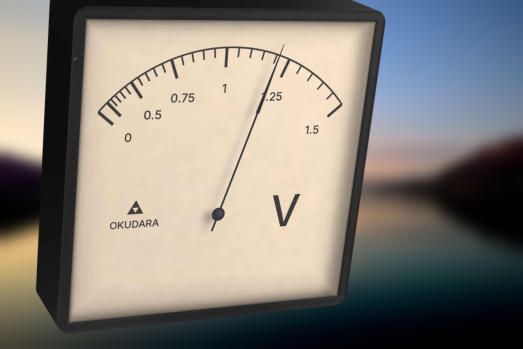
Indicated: 1.2V
